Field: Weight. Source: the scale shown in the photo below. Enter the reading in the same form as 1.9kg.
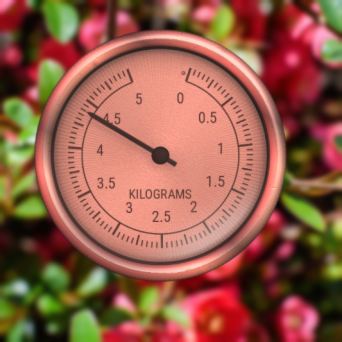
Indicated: 4.4kg
